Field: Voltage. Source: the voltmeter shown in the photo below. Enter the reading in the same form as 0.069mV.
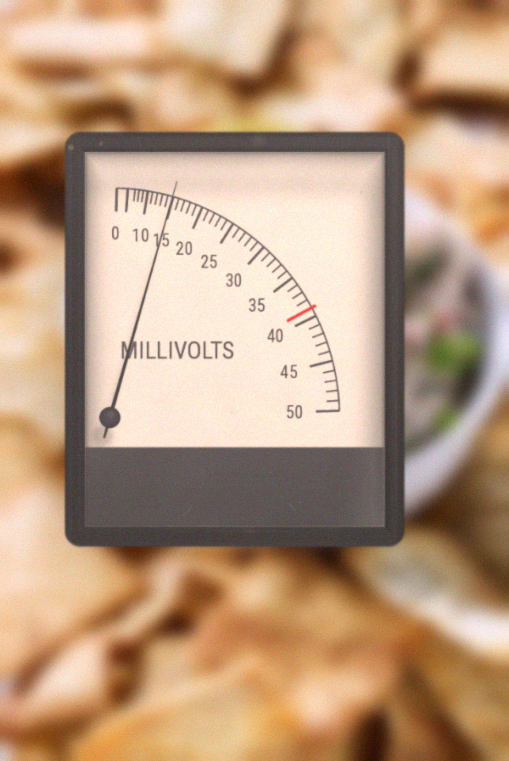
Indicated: 15mV
